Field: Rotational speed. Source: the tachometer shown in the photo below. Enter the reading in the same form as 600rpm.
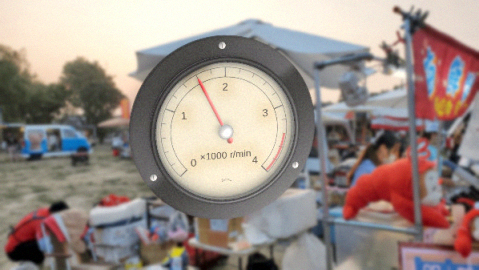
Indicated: 1600rpm
